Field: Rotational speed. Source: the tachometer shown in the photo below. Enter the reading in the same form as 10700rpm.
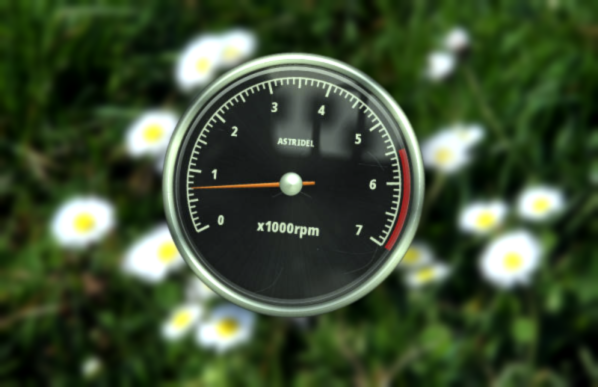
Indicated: 700rpm
